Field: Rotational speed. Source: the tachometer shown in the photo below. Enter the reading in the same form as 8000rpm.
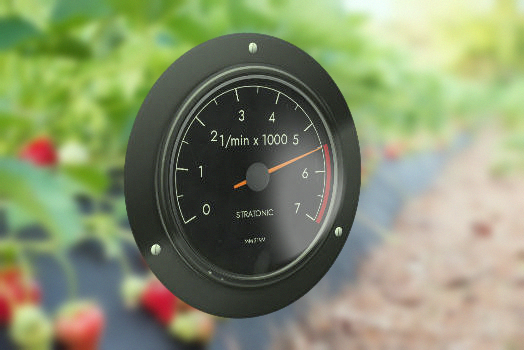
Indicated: 5500rpm
